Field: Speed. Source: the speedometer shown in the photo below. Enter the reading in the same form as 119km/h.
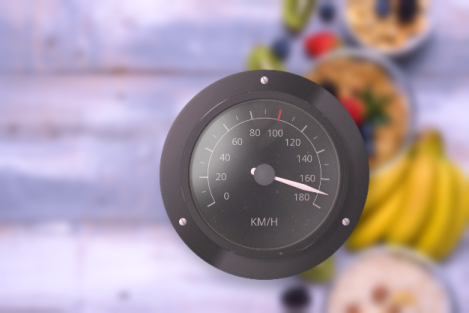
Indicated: 170km/h
